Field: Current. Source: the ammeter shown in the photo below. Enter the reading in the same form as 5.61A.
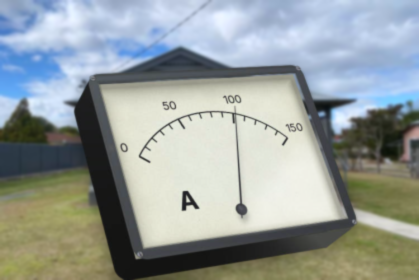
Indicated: 100A
